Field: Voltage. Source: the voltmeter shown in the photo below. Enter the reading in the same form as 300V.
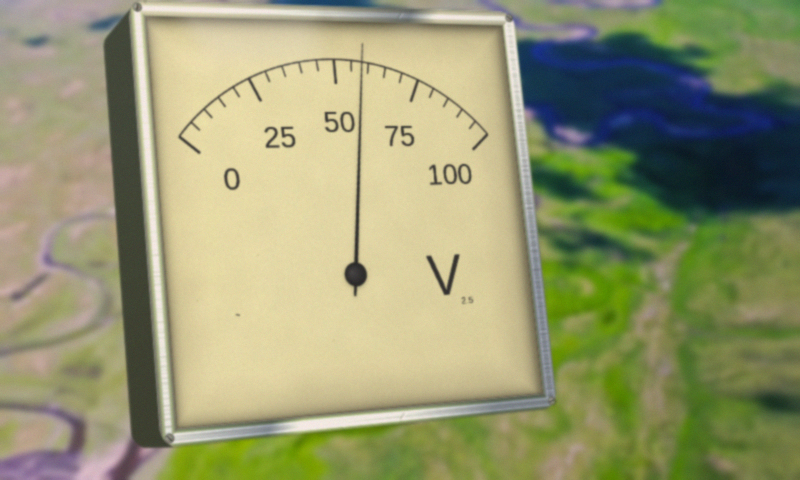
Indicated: 57.5V
